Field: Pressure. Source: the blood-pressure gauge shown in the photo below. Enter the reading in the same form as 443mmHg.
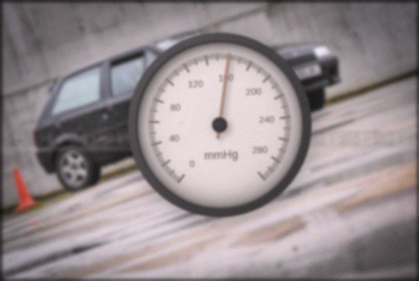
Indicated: 160mmHg
